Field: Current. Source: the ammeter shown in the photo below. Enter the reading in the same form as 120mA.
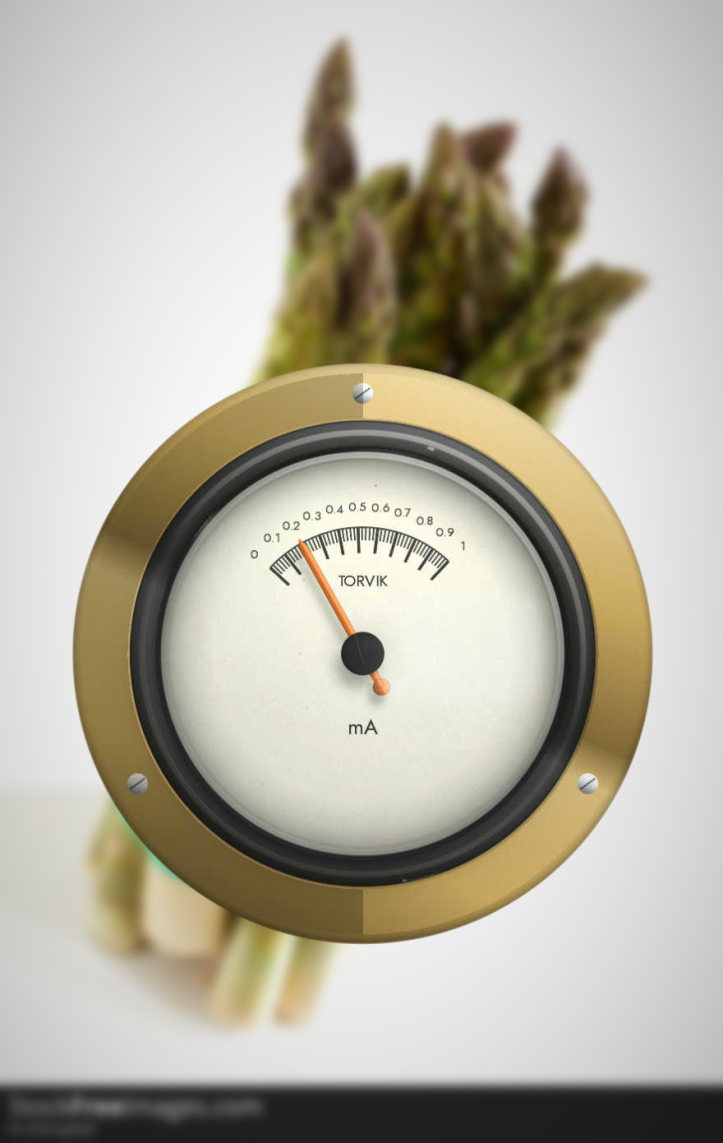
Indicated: 0.2mA
